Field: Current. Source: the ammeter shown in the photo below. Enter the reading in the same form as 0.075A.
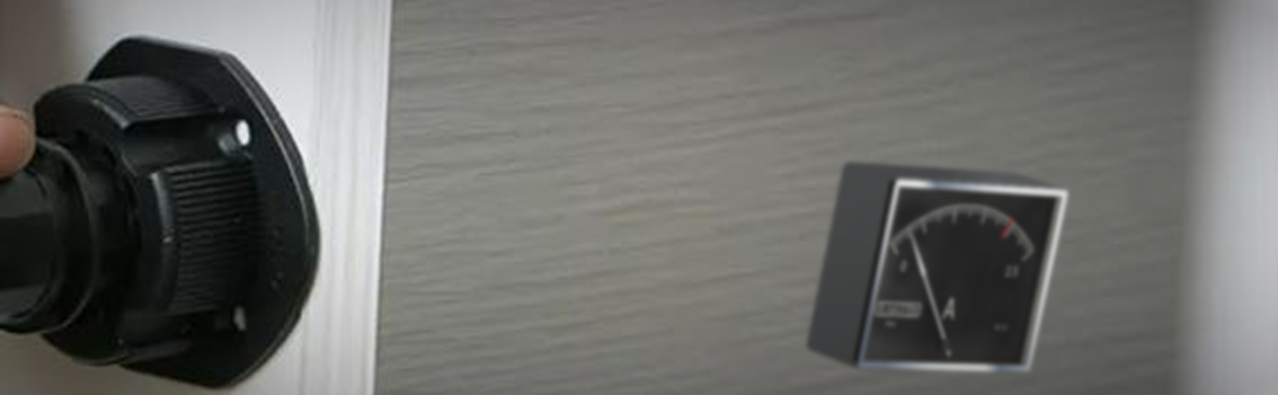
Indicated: 0.25A
